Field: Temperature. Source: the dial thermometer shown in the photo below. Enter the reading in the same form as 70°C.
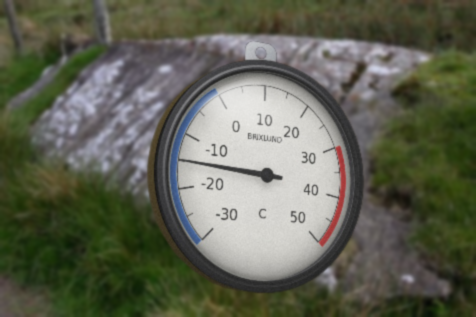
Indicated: -15°C
